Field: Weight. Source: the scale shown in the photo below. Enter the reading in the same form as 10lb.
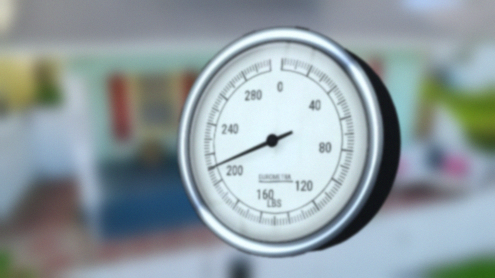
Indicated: 210lb
